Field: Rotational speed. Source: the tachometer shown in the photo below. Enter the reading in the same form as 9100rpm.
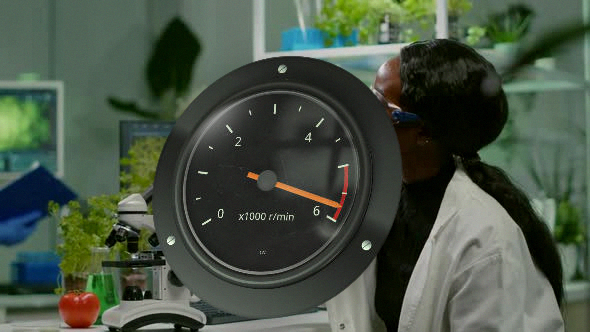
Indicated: 5750rpm
